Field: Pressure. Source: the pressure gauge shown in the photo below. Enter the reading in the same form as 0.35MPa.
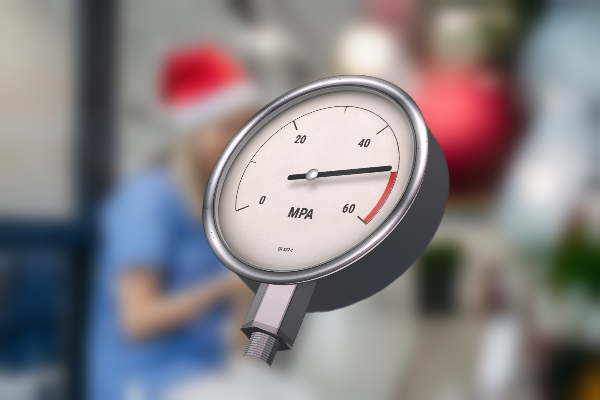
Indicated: 50MPa
